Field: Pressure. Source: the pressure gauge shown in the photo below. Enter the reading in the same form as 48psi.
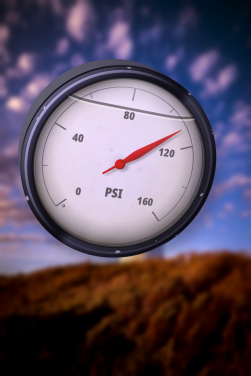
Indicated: 110psi
